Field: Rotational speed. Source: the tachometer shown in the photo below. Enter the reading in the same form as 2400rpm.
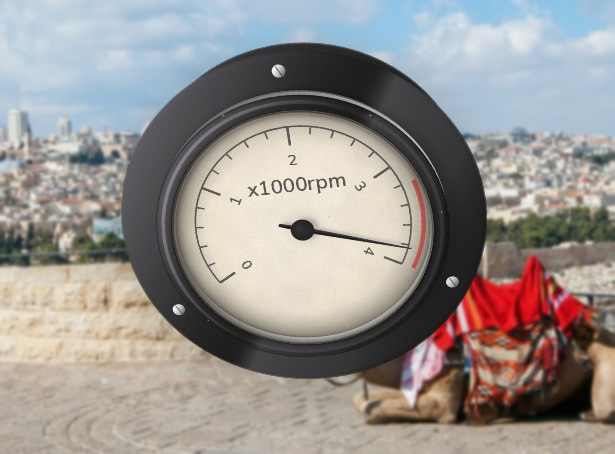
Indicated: 3800rpm
